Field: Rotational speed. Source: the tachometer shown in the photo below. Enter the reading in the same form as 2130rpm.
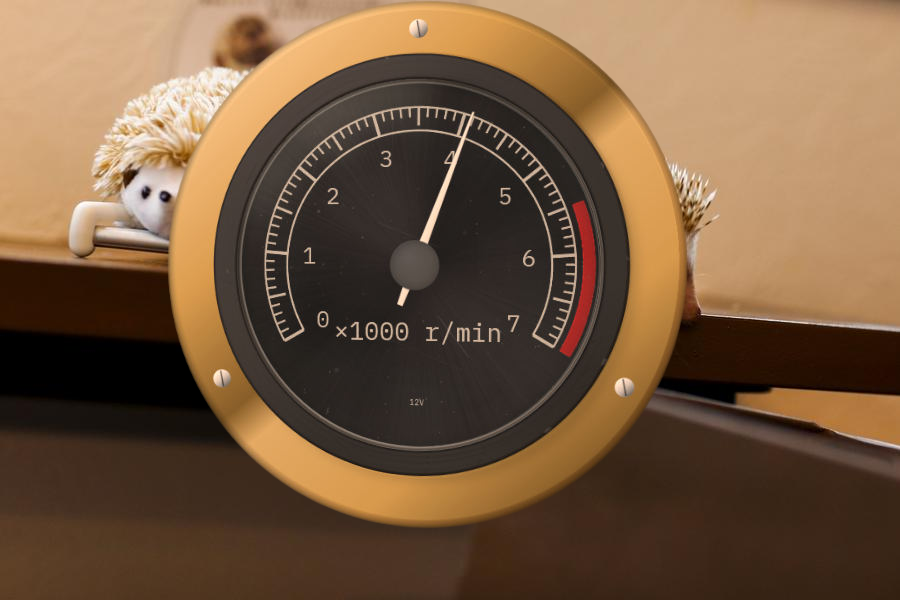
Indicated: 4100rpm
